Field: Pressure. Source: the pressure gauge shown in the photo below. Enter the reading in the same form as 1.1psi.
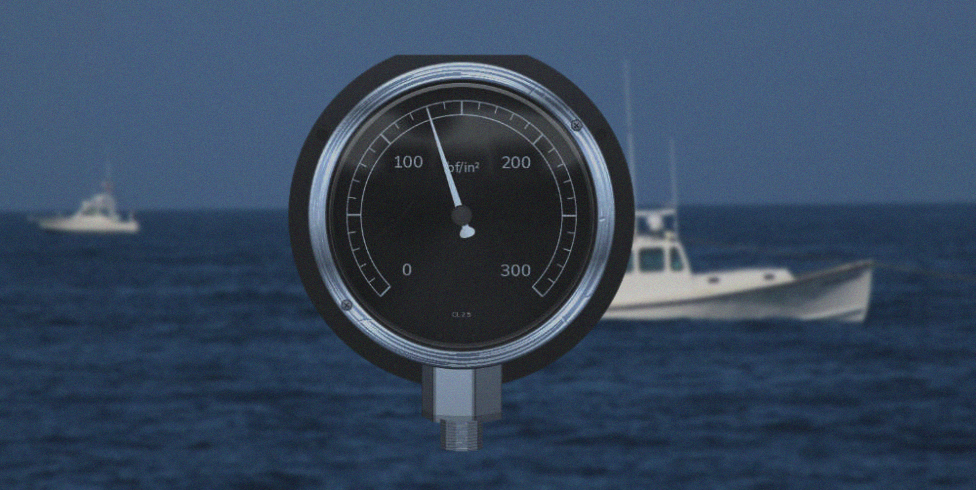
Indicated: 130psi
